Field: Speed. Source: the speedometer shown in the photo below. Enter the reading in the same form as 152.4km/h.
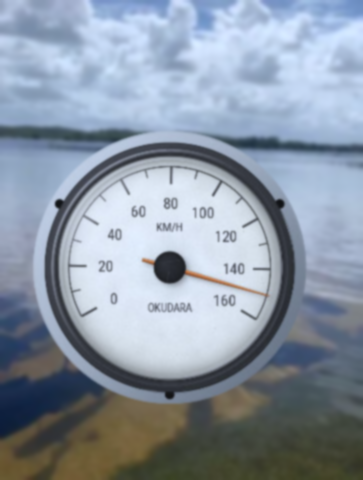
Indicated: 150km/h
